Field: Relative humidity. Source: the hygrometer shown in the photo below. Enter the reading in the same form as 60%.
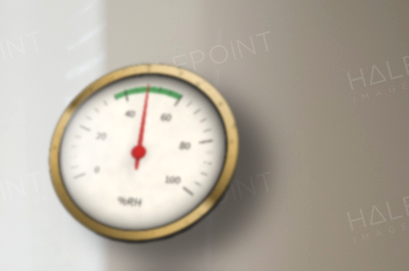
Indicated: 48%
